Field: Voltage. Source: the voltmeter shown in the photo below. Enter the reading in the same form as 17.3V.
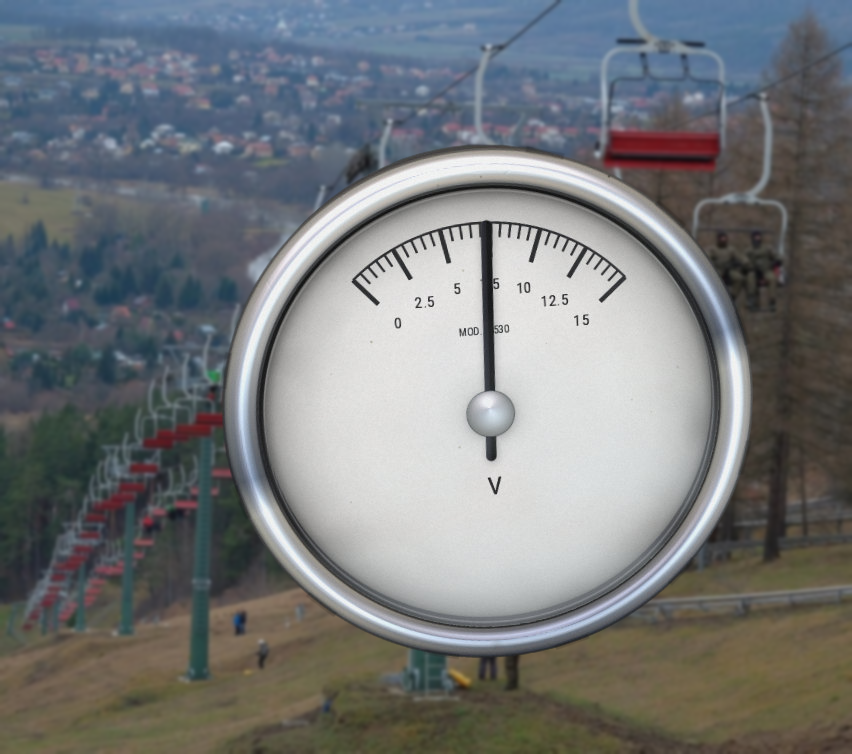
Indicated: 7.25V
